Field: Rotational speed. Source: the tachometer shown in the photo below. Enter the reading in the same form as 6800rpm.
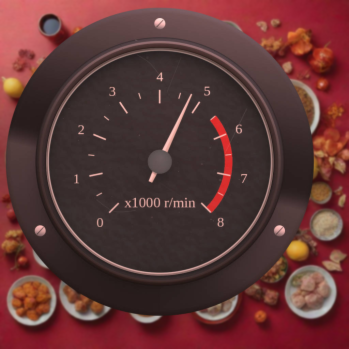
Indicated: 4750rpm
